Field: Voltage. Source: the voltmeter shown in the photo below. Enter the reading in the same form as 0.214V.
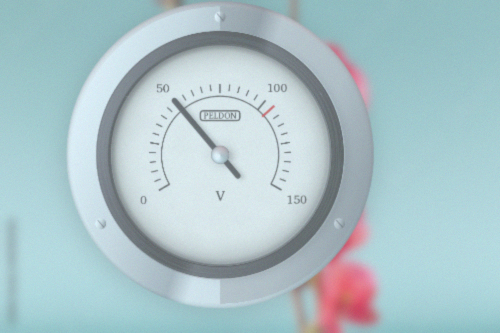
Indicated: 50V
